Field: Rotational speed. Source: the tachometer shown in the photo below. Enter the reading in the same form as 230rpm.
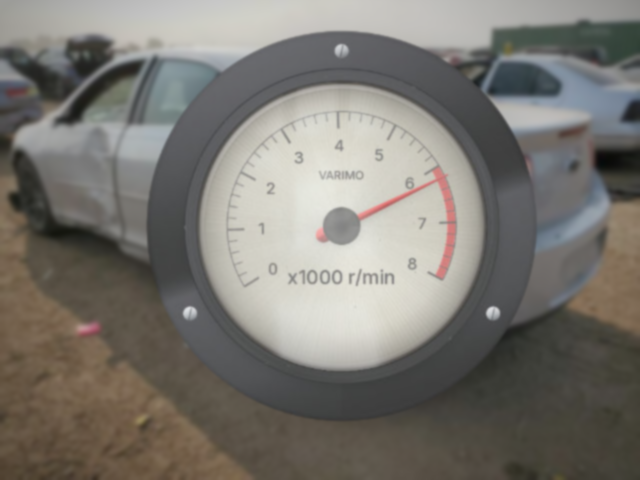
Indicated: 6200rpm
